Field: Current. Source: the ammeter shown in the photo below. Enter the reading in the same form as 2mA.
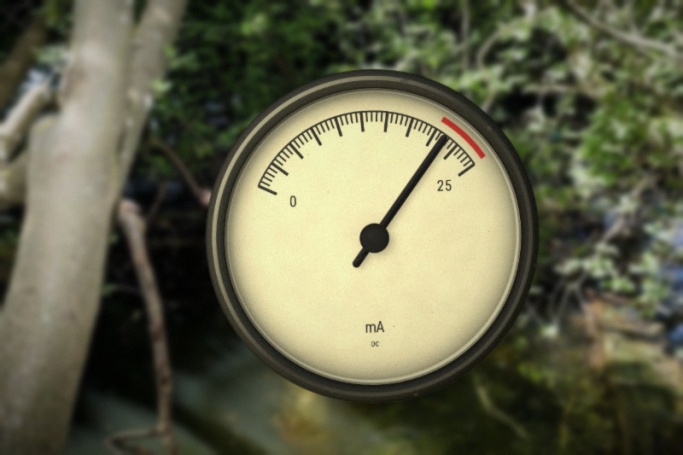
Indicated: 21mA
